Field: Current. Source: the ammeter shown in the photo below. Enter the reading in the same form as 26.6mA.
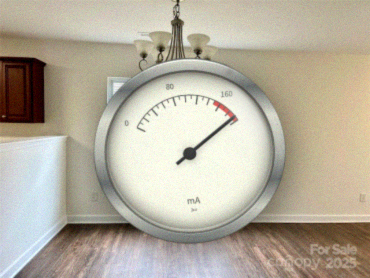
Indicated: 190mA
